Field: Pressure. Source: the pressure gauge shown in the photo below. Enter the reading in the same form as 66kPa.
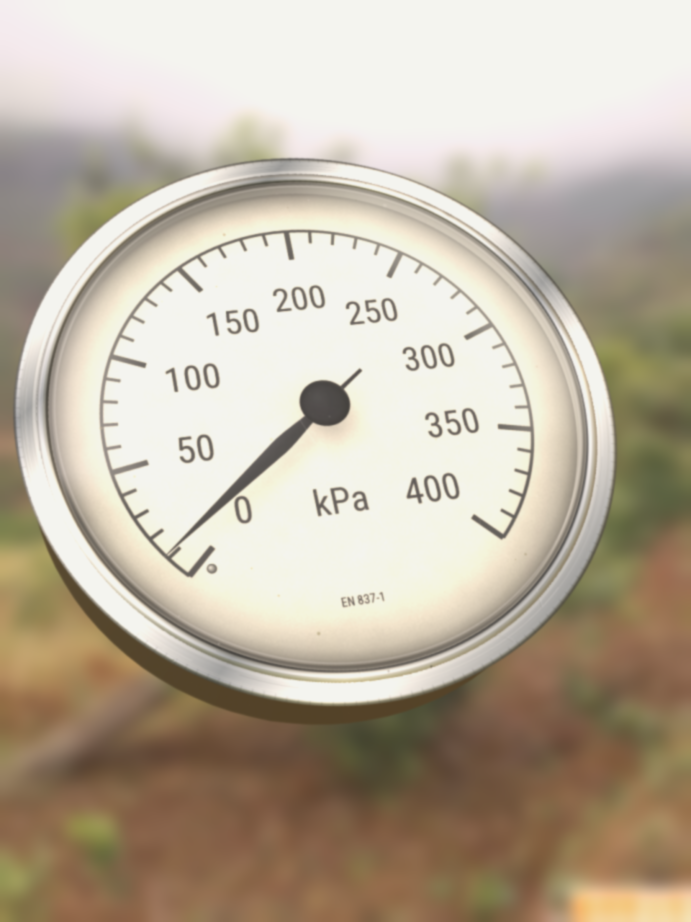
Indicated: 10kPa
